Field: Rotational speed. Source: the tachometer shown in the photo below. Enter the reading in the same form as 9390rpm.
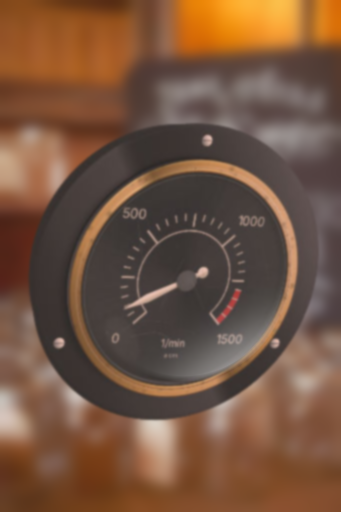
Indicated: 100rpm
